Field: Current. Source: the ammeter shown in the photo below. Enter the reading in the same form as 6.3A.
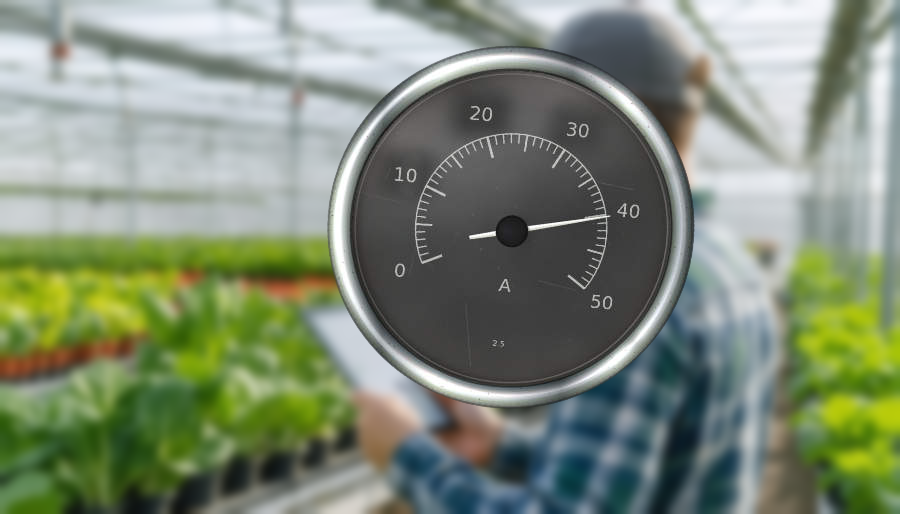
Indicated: 40A
